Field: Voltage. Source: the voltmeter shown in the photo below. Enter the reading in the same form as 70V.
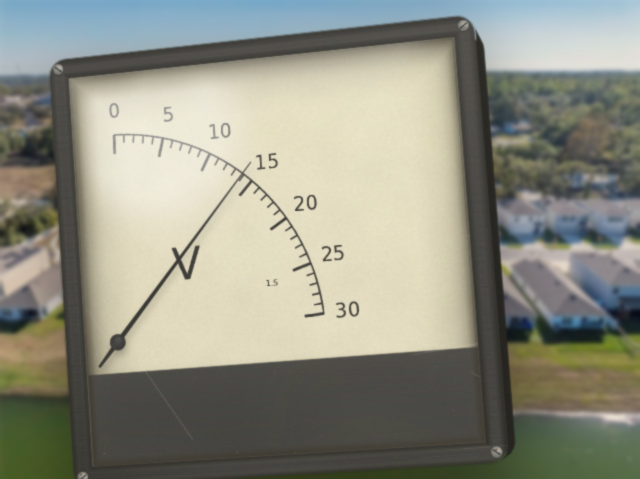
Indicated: 14V
